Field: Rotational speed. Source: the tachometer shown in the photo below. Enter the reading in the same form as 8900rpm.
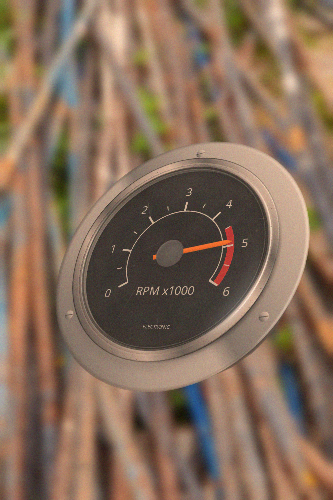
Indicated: 5000rpm
